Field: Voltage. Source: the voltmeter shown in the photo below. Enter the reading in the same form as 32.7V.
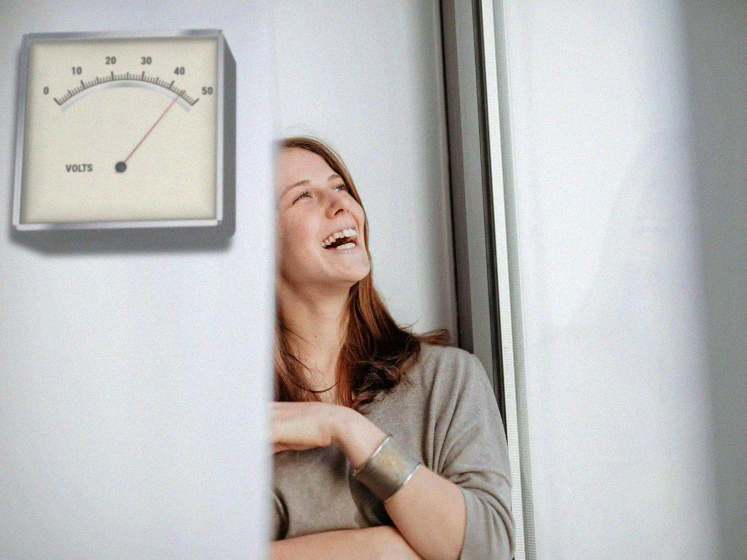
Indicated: 45V
